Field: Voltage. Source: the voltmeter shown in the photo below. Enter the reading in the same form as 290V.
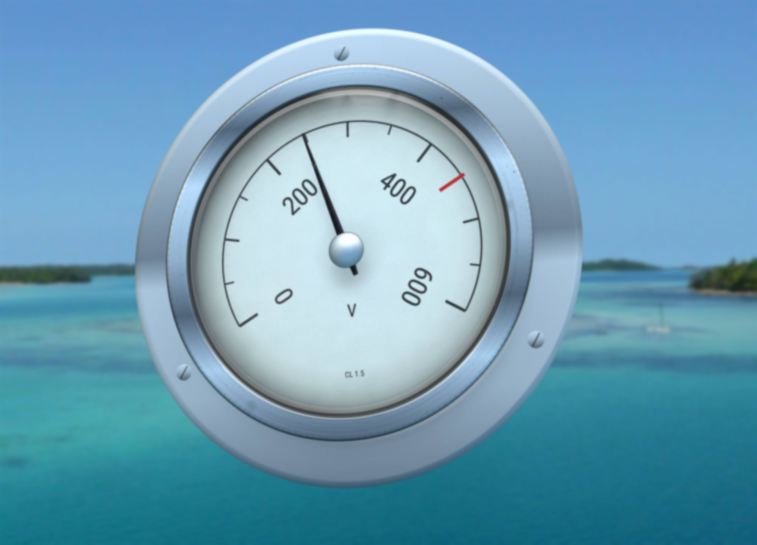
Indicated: 250V
